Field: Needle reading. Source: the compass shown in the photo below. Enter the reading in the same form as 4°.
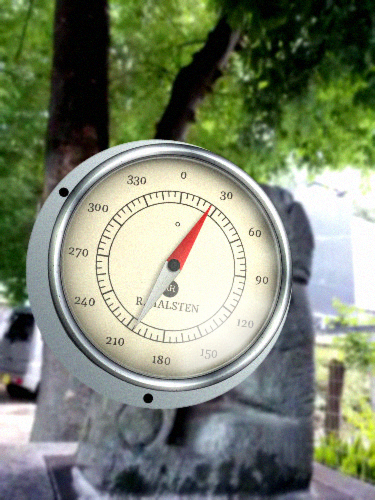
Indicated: 25°
